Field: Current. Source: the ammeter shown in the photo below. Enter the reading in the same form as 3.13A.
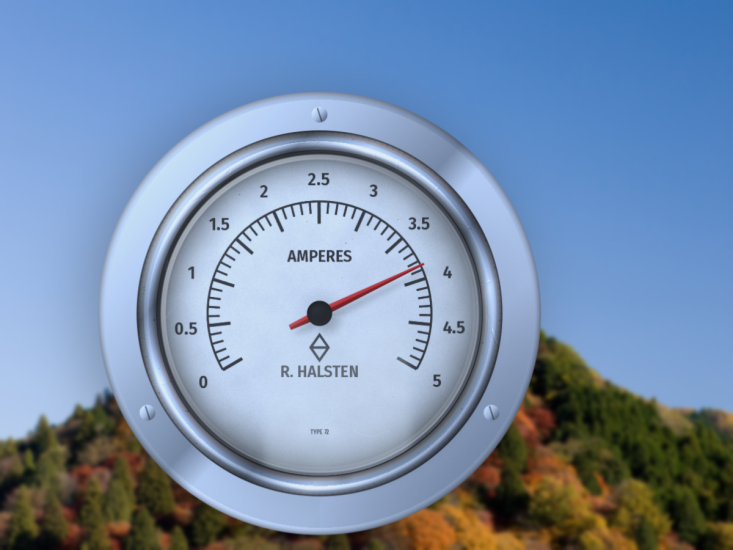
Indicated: 3.85A
